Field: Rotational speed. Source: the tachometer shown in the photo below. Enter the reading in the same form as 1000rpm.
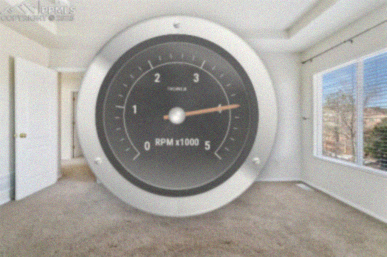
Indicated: 4000rpm
